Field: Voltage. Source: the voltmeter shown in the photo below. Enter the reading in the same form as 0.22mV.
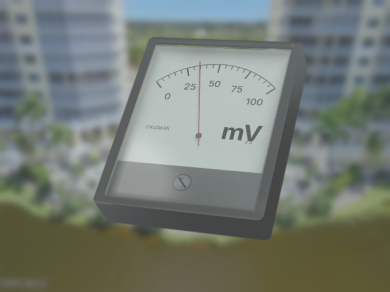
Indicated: 35mV
